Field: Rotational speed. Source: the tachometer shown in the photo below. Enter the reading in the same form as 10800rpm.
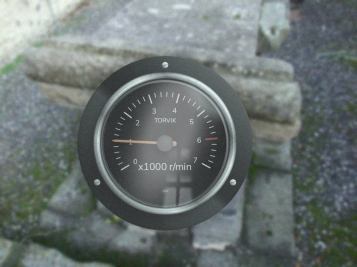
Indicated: 1000rpm
